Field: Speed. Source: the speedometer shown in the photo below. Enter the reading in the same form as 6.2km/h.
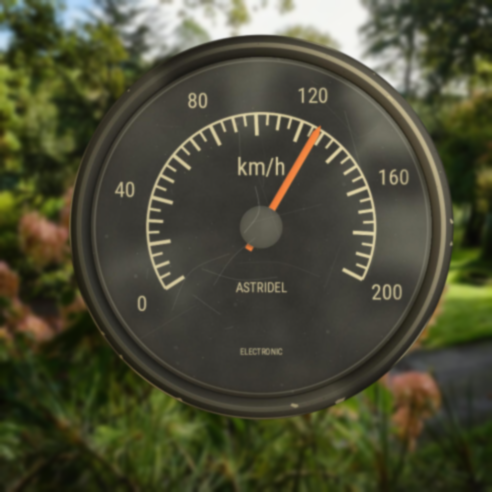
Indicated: 127.5km/h
